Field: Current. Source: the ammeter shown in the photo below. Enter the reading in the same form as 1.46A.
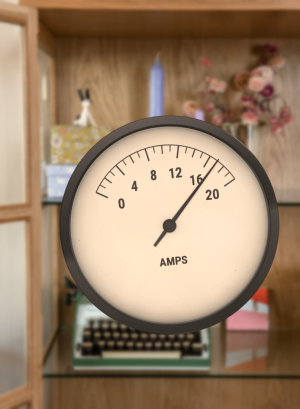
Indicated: 17A
